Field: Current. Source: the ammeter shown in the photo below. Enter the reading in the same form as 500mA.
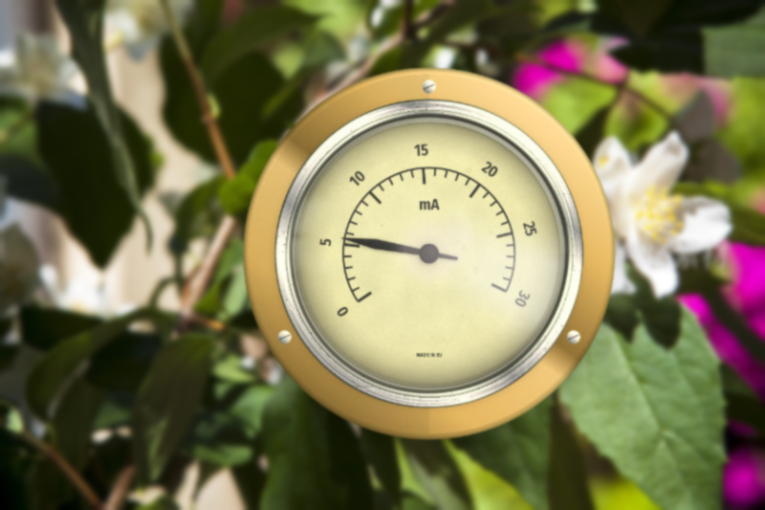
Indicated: 5.5mA
